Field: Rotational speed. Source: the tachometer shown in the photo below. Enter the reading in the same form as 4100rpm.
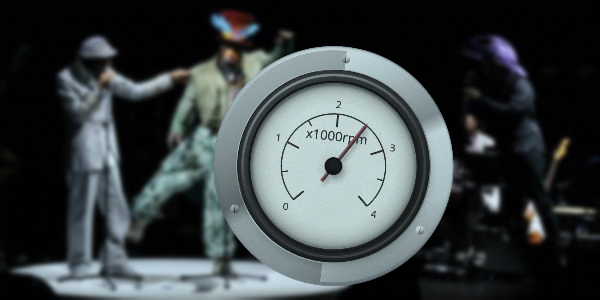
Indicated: 2500rpm
